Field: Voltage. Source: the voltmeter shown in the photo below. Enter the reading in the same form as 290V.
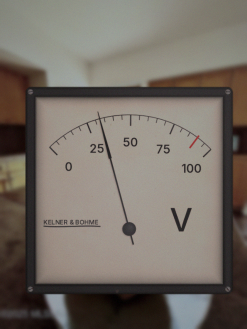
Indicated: 32.5V
